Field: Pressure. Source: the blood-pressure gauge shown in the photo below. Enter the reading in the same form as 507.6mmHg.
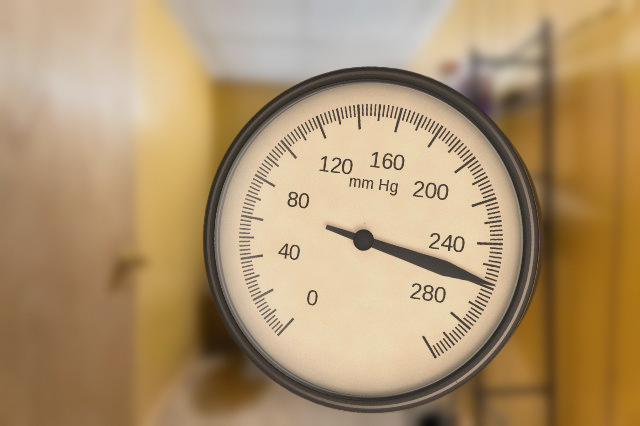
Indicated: 258mmHg
